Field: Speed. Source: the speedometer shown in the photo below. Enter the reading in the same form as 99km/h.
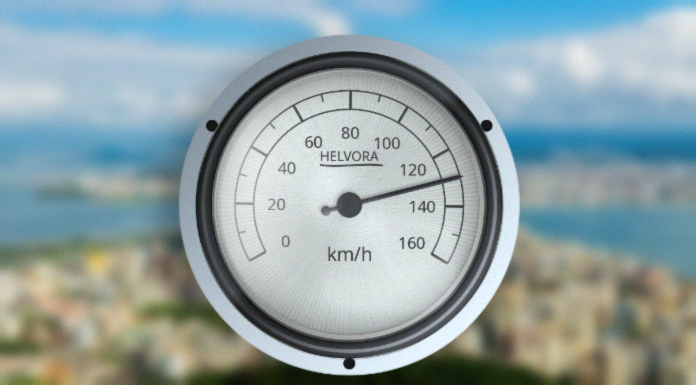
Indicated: 130km/h
